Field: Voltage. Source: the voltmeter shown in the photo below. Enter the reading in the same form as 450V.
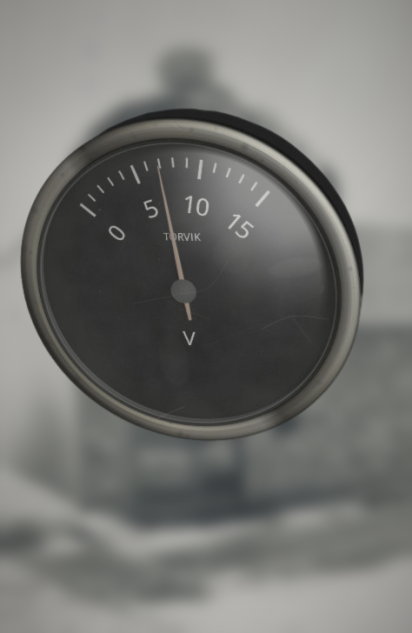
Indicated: 7V
